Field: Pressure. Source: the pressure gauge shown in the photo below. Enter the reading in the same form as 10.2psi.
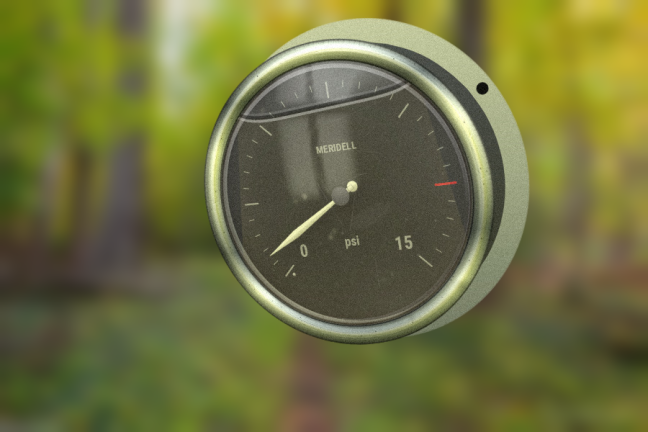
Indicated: 0.75psi
